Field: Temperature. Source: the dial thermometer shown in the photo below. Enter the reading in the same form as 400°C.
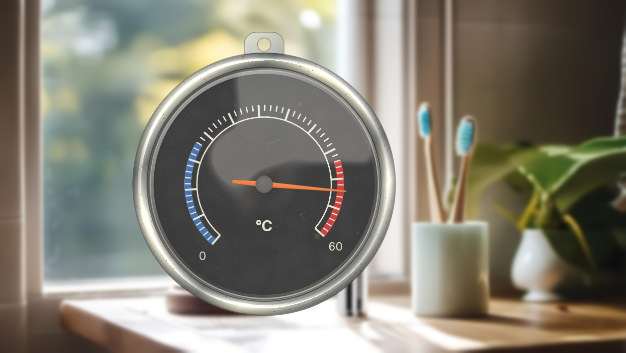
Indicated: 52°C
